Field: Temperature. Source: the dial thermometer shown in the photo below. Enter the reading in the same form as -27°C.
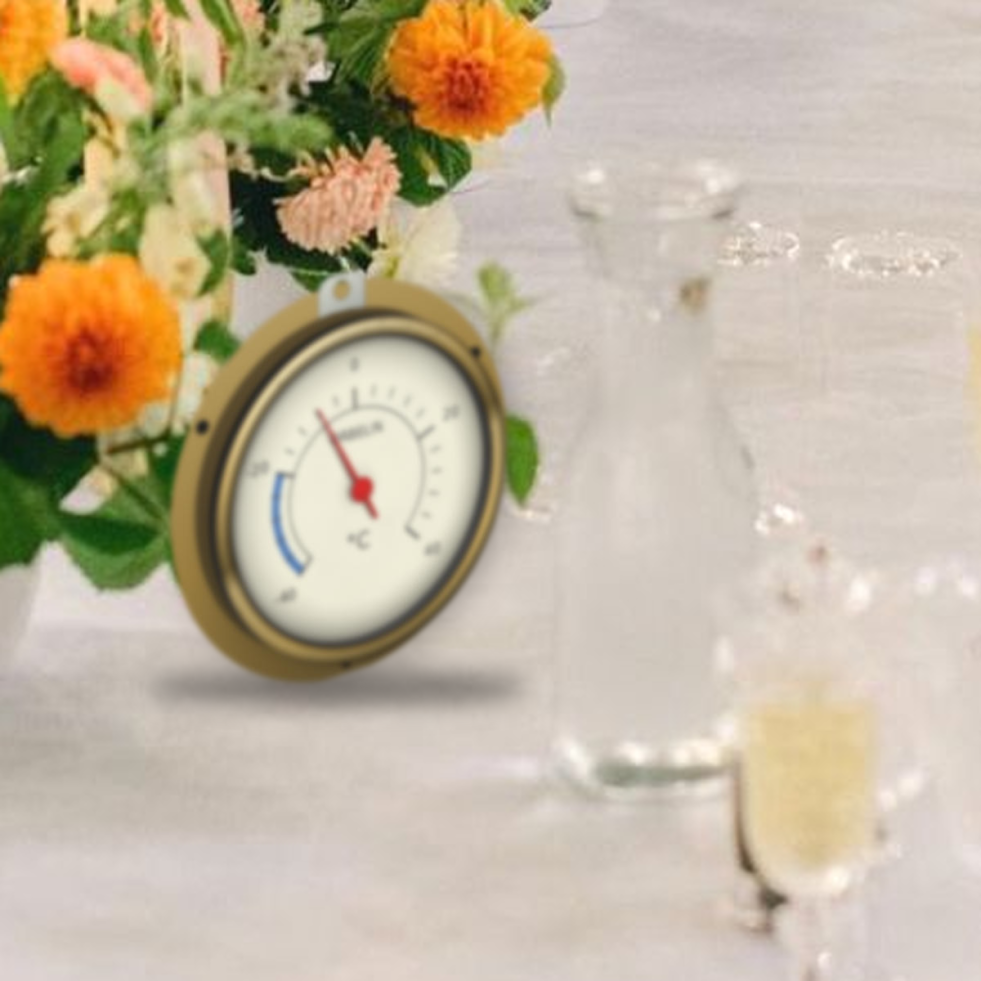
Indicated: -8°C
